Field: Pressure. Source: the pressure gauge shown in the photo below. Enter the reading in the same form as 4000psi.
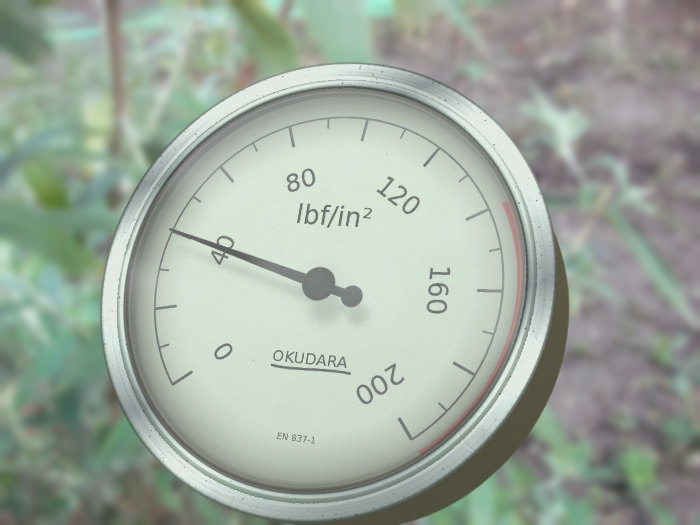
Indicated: 40psi
